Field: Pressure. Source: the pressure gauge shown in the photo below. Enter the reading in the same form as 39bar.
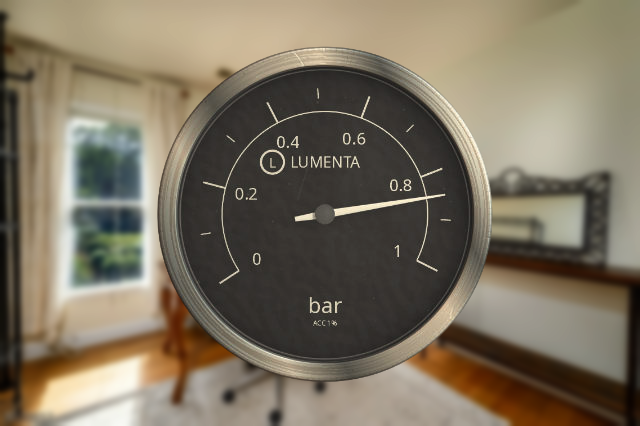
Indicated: 0.85bar
